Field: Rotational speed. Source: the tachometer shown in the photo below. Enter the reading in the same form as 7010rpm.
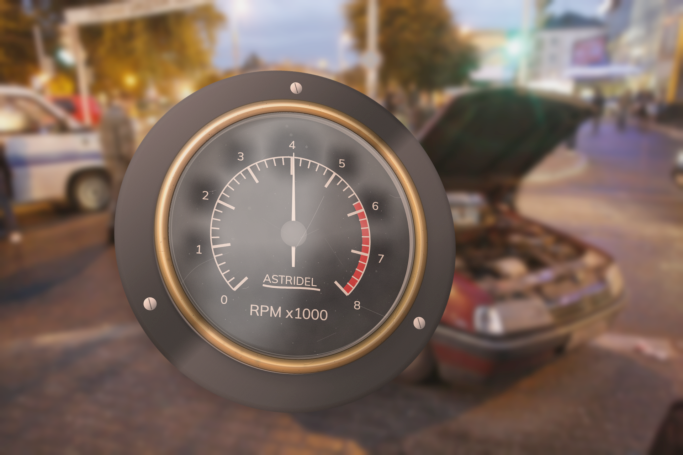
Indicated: 4000rpm
